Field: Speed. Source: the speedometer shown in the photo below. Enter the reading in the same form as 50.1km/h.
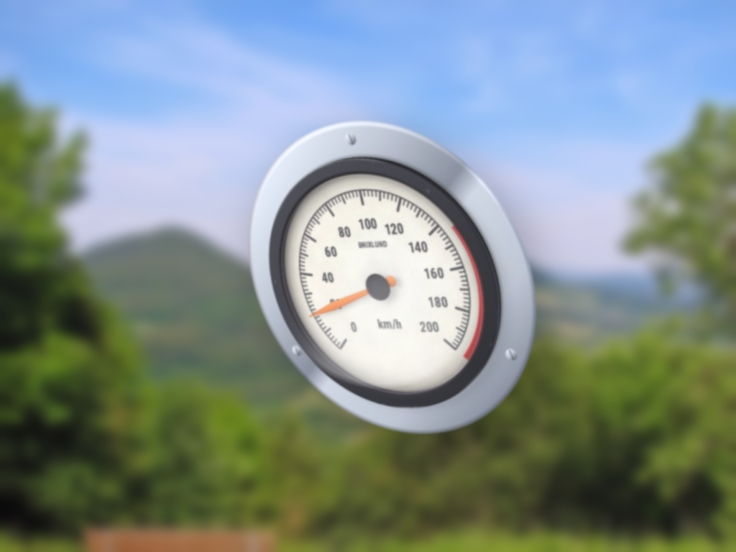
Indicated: 20km/h
